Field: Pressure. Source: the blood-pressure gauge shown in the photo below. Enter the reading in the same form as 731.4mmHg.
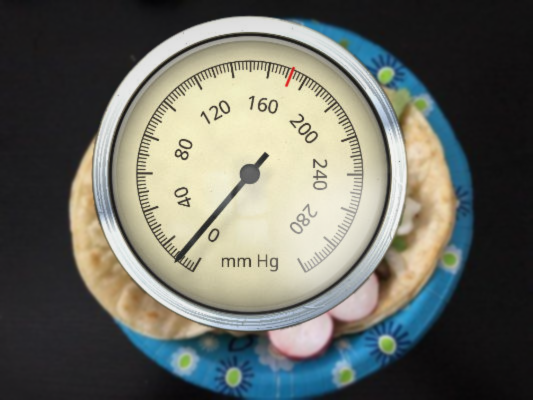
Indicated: 10mmHg
